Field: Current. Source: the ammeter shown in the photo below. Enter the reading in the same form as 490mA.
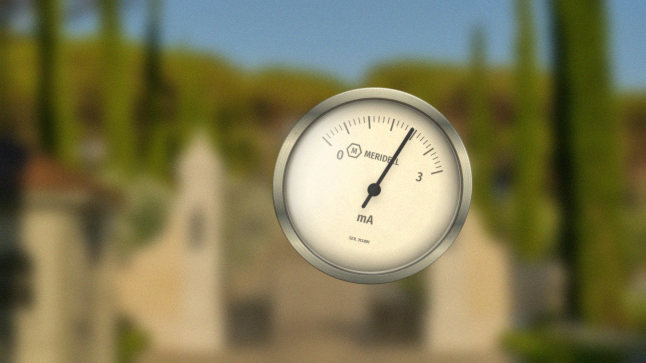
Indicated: 1.9mA
